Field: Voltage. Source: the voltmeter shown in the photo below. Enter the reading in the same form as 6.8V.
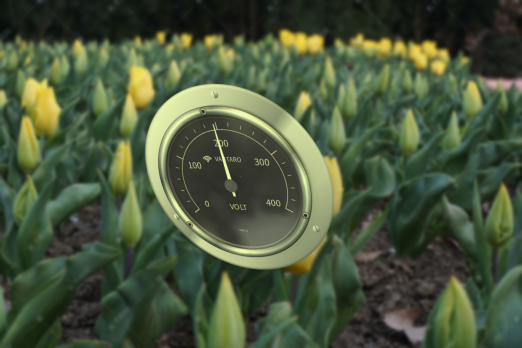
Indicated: 200V
